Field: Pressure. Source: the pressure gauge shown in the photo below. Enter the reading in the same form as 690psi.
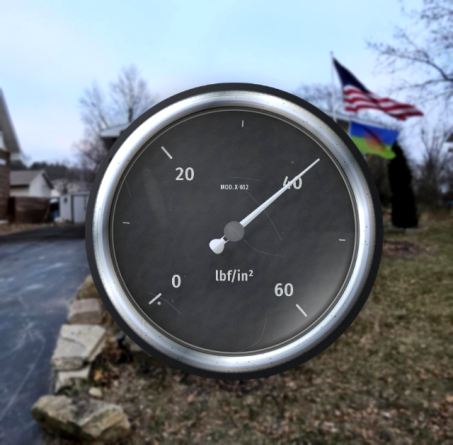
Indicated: 40psi
